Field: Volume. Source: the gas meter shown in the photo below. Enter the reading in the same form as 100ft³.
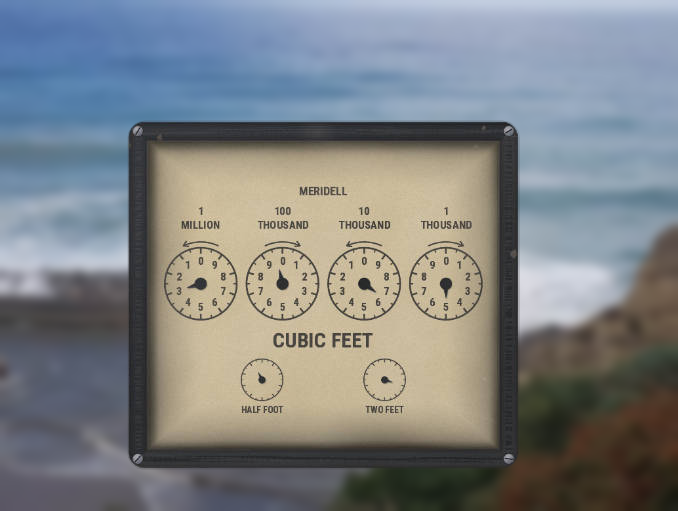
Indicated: 296500ft³
